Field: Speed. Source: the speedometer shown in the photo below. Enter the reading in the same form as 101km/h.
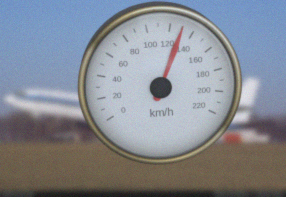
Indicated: 130km/h
